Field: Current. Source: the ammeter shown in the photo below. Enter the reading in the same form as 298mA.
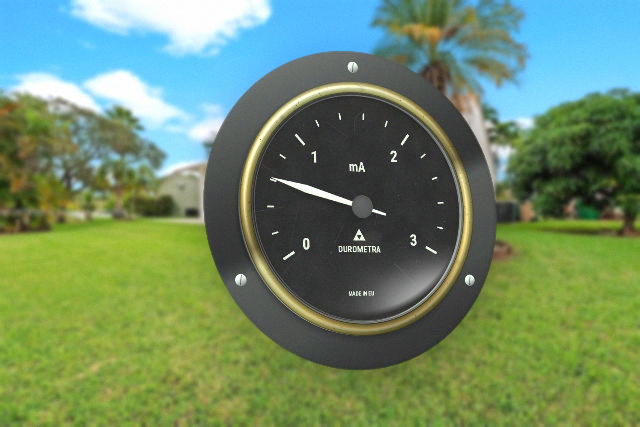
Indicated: 0.6mA
